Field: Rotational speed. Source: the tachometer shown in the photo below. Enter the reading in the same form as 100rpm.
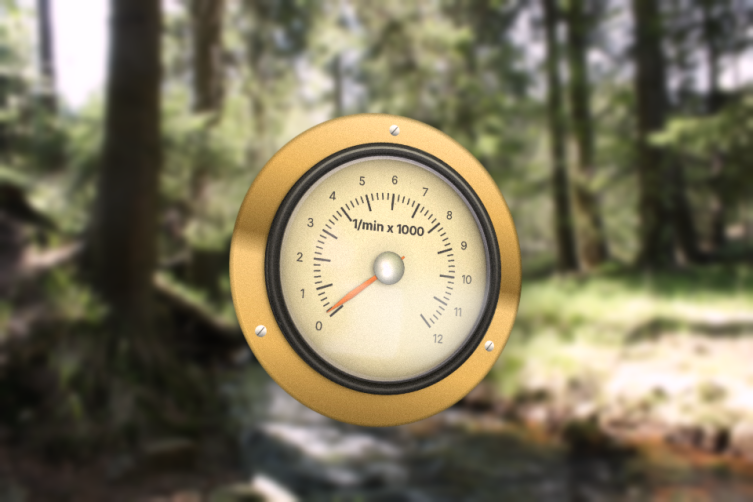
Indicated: 200rpm
